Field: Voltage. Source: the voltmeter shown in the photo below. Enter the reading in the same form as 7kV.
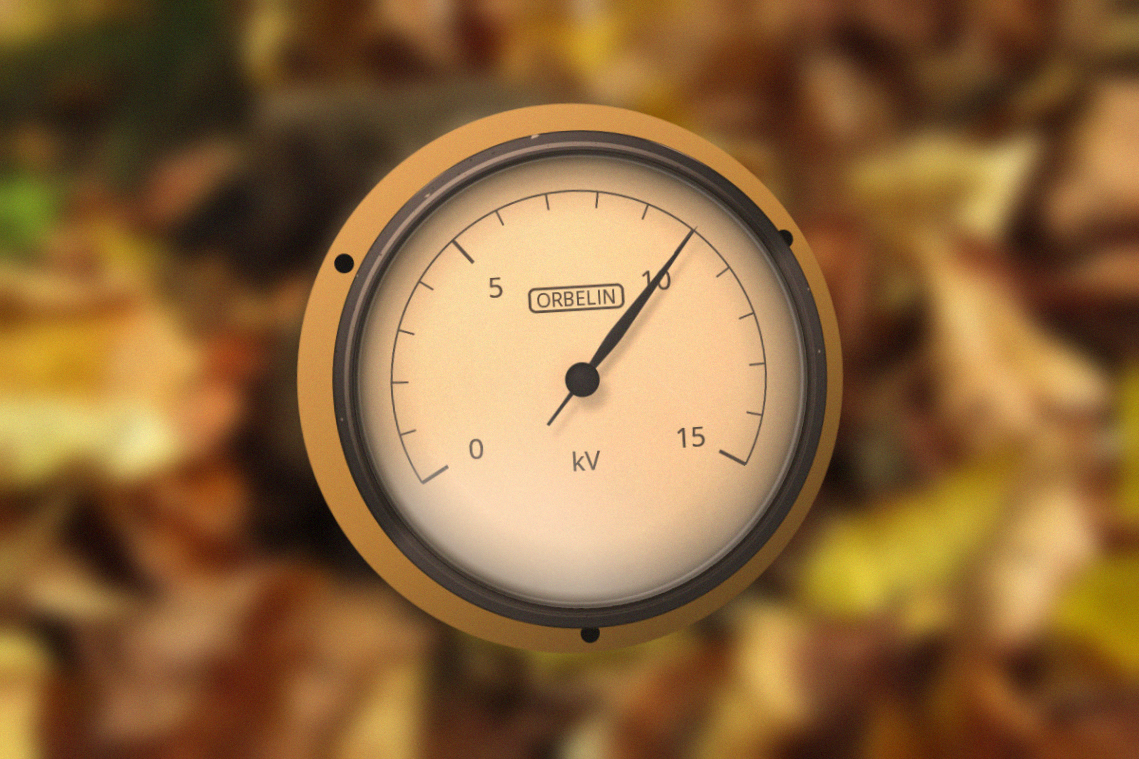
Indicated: 10kV
